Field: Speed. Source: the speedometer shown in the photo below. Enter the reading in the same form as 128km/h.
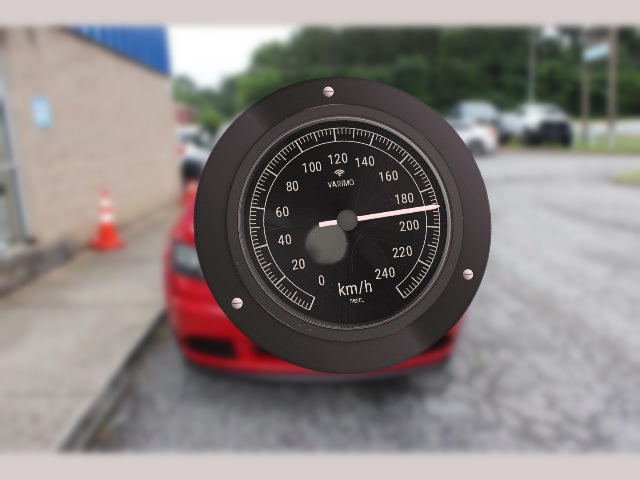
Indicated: 190km/h
